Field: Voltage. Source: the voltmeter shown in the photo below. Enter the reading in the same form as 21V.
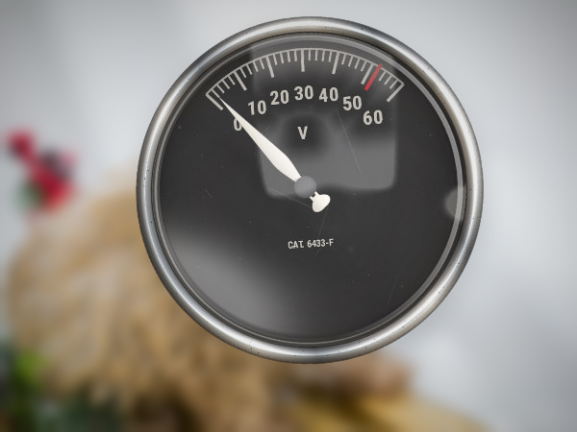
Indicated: 2V
